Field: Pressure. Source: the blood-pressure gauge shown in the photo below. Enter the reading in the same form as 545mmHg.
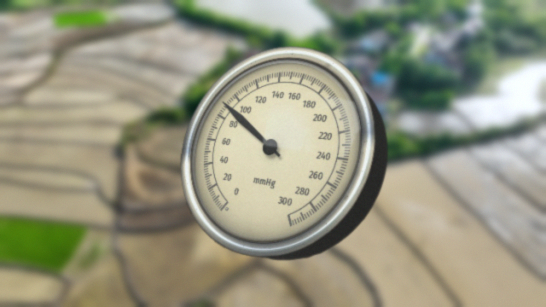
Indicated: 90mmHg
